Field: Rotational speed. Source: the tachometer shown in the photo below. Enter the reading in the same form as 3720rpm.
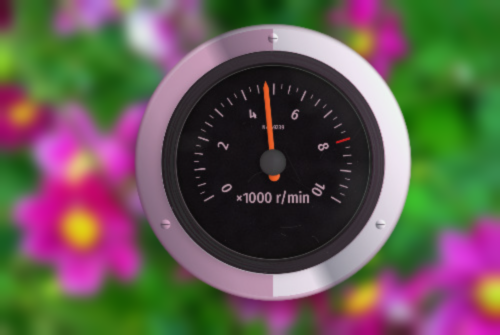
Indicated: 4750rpm
